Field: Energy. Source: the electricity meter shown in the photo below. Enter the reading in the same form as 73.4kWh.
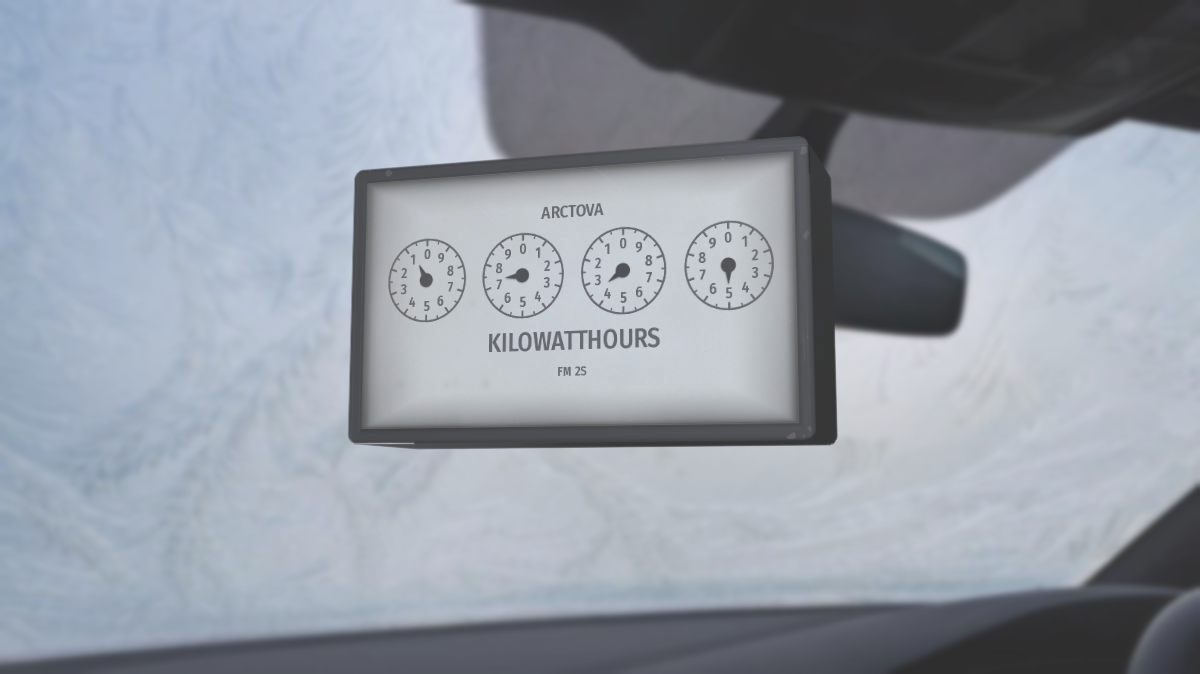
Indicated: 735kWh
